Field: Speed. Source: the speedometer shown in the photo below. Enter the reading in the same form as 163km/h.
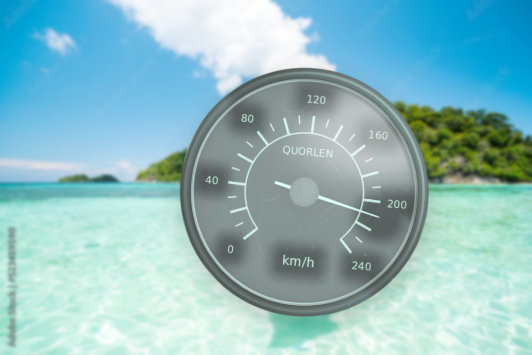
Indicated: 210km/h
